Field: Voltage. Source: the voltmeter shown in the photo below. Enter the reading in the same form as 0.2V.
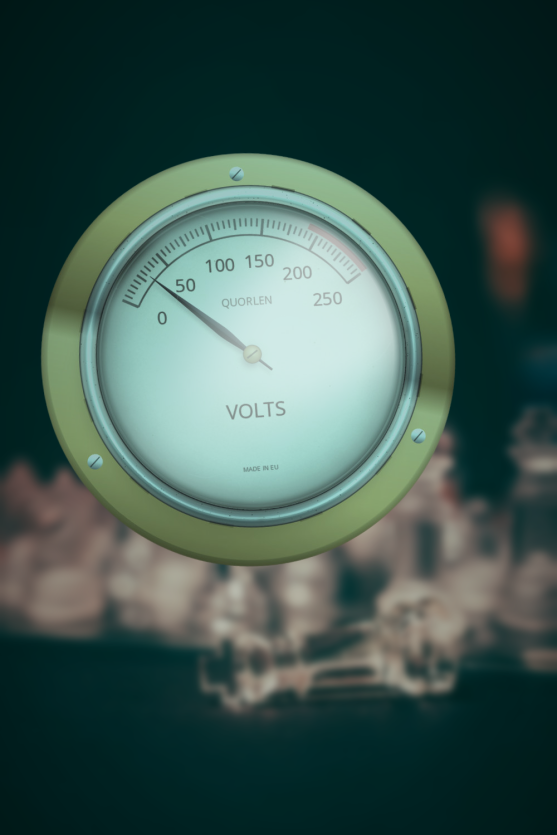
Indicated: 30V
